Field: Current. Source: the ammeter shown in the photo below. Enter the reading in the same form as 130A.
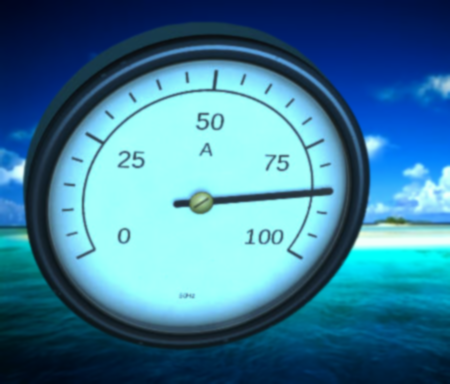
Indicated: 85A
